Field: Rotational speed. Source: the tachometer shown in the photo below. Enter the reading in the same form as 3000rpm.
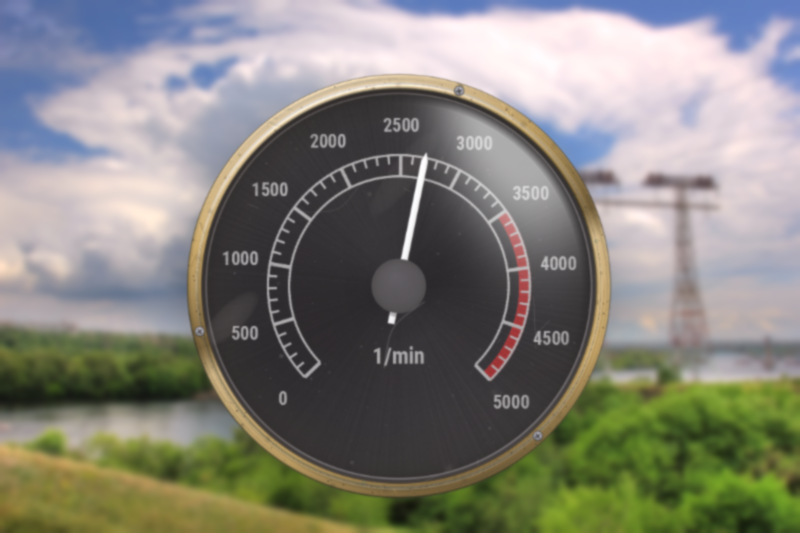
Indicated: 2700rpm
